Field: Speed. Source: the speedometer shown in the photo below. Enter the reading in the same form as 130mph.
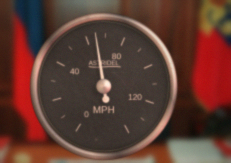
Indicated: 65mph
